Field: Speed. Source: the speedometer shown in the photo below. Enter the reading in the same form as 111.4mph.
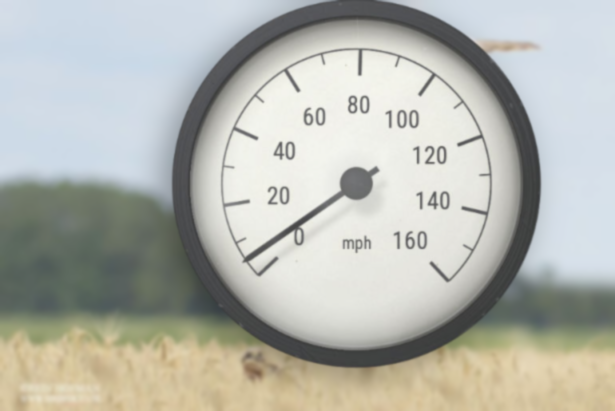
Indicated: 5mph
